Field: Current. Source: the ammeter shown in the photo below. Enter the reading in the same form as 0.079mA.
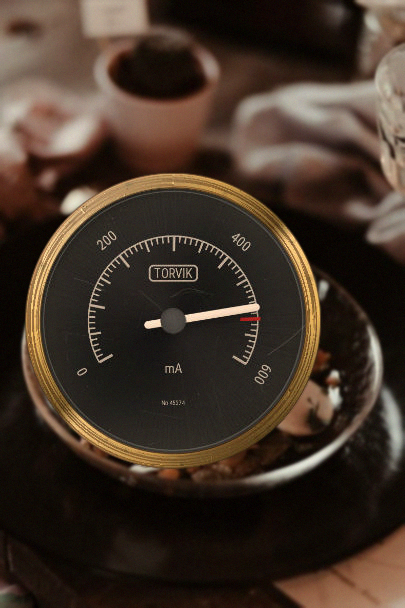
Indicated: 500mA
